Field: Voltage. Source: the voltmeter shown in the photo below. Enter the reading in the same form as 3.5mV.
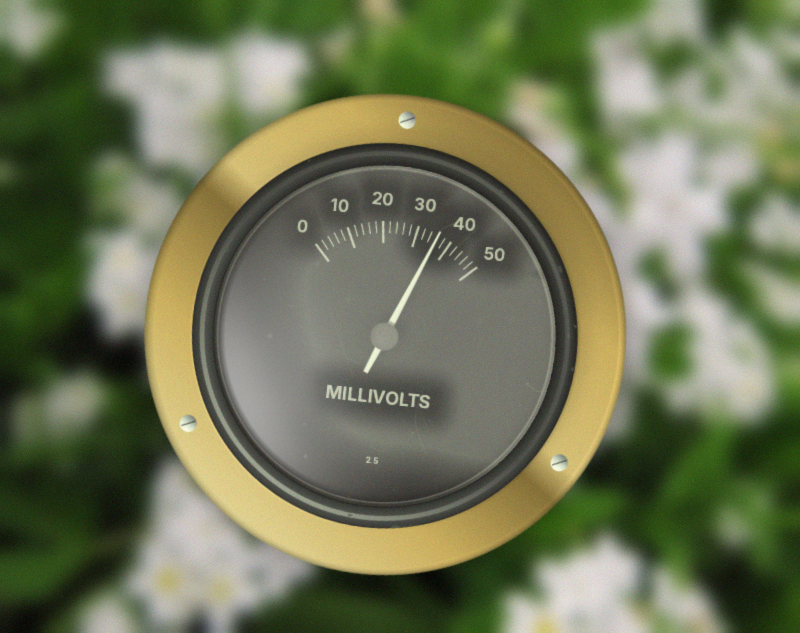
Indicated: 36mV
